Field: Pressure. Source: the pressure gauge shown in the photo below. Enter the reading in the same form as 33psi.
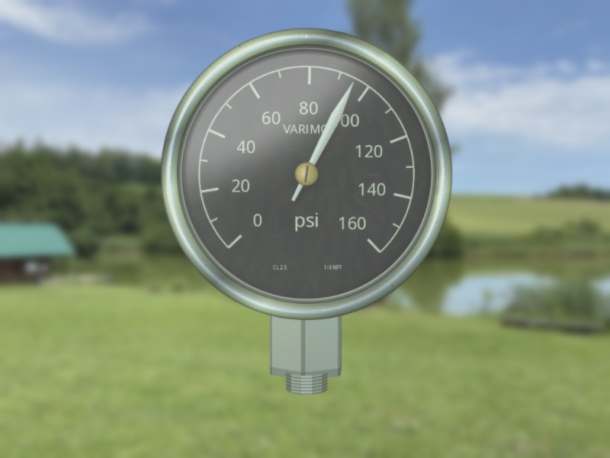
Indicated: 95psi
